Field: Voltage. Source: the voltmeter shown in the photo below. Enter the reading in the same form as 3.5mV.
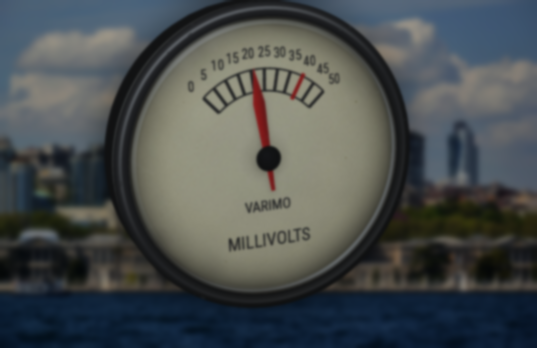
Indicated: 20mV
